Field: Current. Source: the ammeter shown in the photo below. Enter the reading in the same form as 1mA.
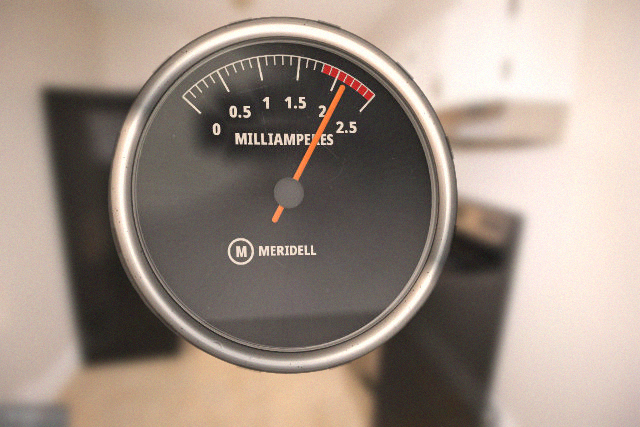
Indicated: 2.1mA
